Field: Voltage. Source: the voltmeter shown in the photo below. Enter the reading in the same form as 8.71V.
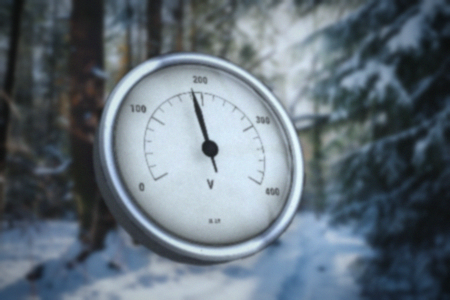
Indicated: 180V
